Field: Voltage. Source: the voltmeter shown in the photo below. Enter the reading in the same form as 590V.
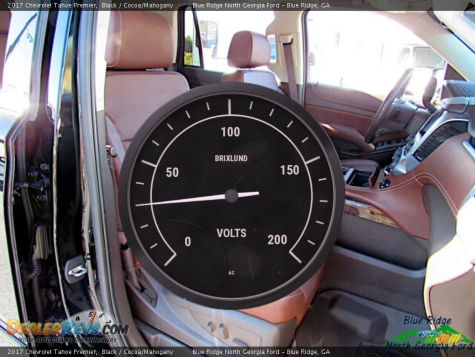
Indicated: 30V
